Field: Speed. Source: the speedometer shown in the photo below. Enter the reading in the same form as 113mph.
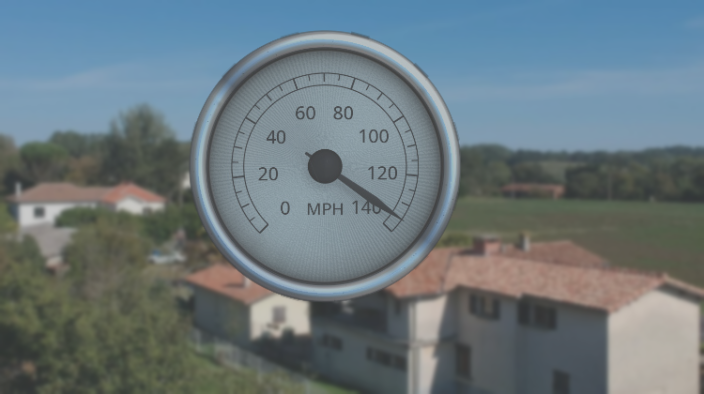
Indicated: 135mph
